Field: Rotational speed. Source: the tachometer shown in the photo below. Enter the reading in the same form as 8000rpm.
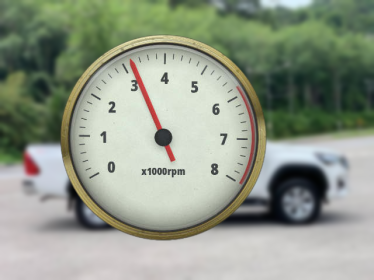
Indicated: 3200rpm
